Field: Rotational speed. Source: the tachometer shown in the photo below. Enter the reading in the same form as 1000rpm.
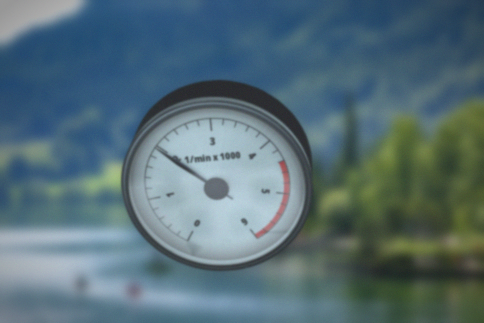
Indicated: 2000rpm
